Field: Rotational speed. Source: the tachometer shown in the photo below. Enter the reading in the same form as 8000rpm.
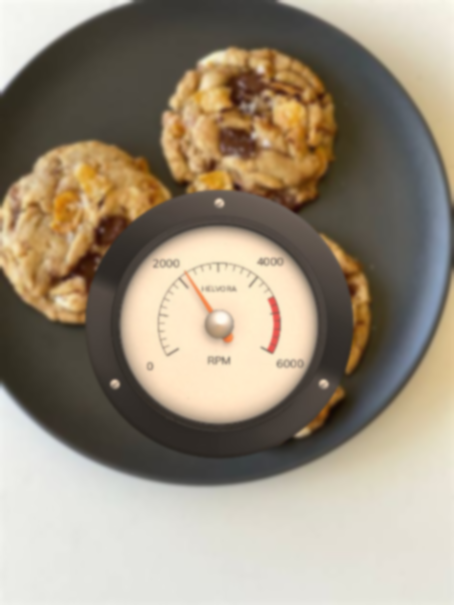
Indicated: 2200rpm
